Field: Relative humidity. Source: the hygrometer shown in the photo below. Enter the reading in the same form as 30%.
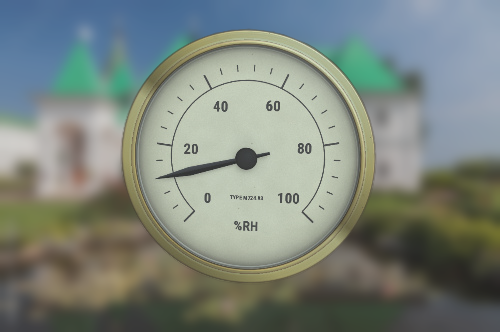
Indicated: 12%
